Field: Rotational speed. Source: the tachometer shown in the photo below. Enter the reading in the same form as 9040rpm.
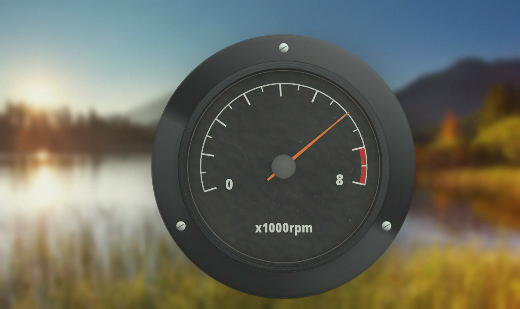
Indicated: 6000rpm
